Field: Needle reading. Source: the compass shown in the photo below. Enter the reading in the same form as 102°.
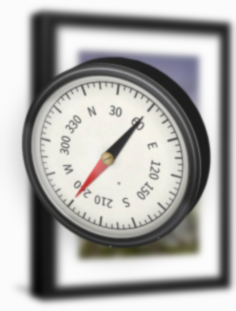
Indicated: 240°
